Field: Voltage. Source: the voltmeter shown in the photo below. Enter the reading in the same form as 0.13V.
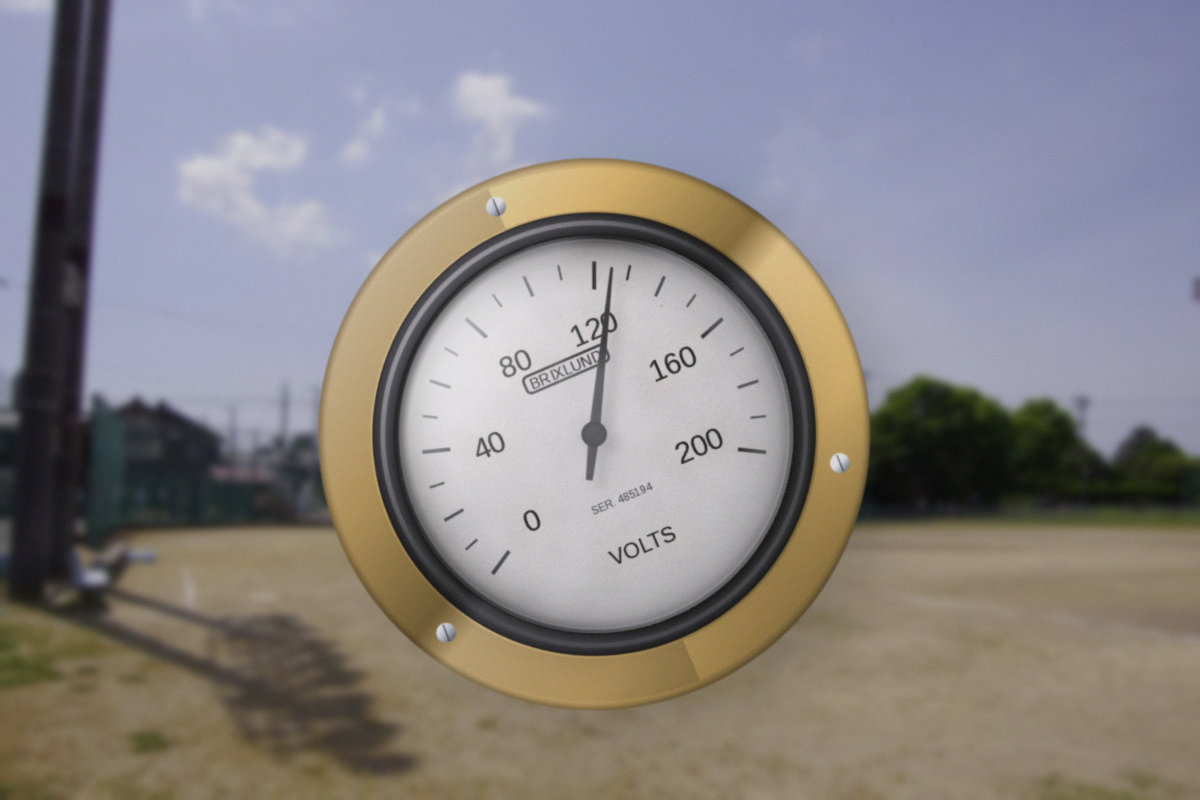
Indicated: 125V
